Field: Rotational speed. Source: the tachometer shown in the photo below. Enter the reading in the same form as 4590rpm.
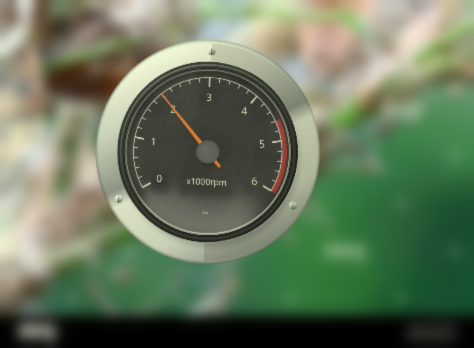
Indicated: 2000rpm
